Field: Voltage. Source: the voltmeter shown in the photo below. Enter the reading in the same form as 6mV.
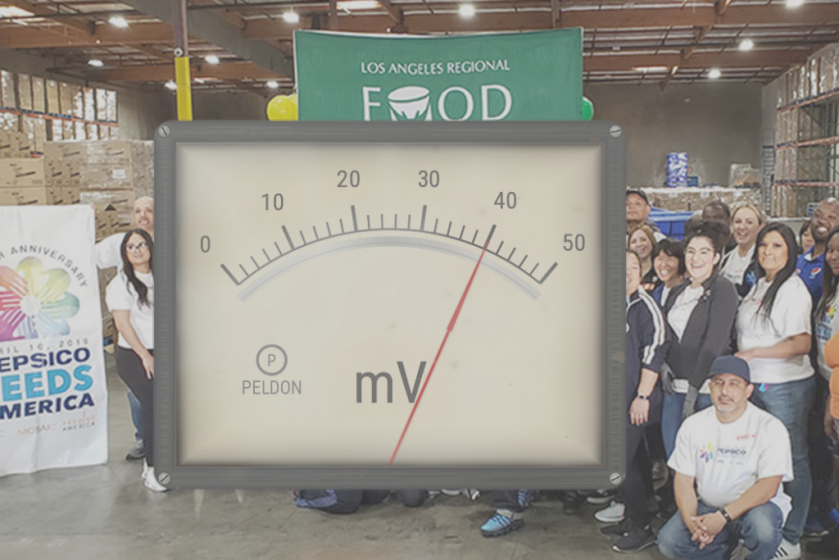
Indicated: 40mV
